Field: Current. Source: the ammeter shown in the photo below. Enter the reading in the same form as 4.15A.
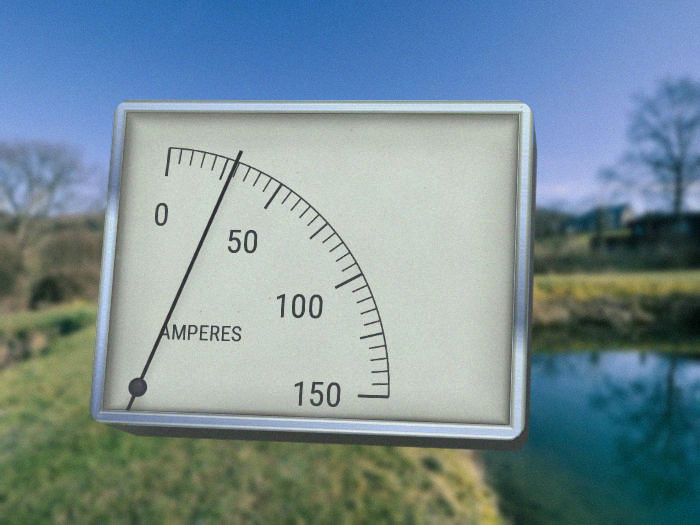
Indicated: 30A
